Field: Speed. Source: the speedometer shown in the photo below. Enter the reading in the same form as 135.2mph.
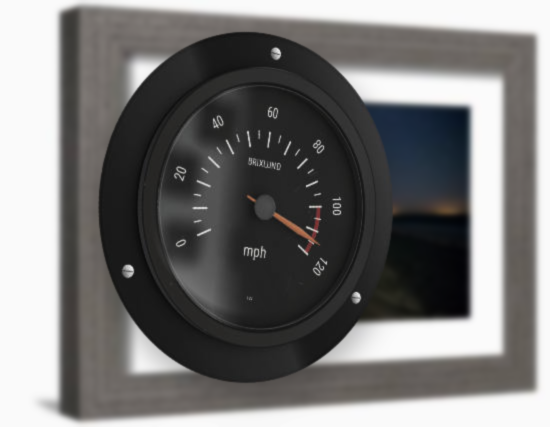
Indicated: 115mph
